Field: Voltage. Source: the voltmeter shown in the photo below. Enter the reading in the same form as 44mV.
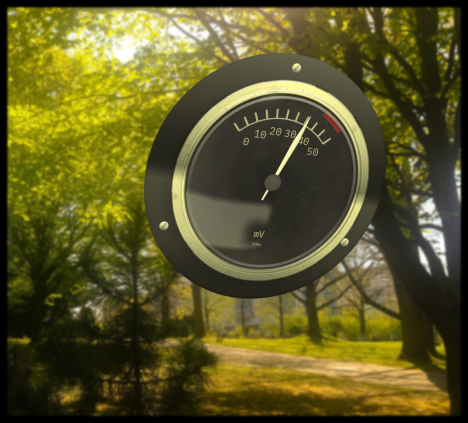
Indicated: 35mV
